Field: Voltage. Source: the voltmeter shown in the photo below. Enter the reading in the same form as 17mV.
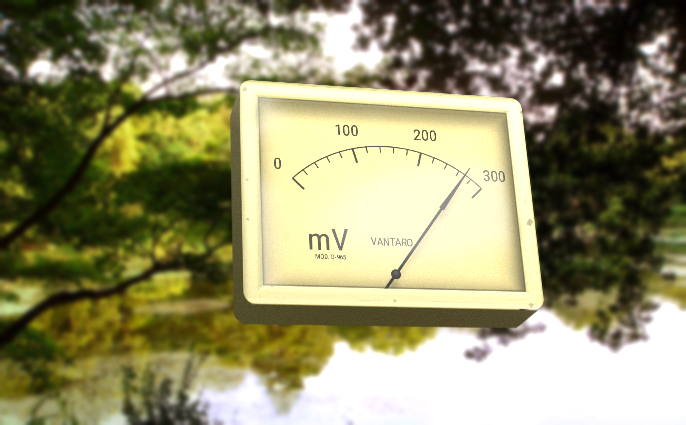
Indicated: 270mV
